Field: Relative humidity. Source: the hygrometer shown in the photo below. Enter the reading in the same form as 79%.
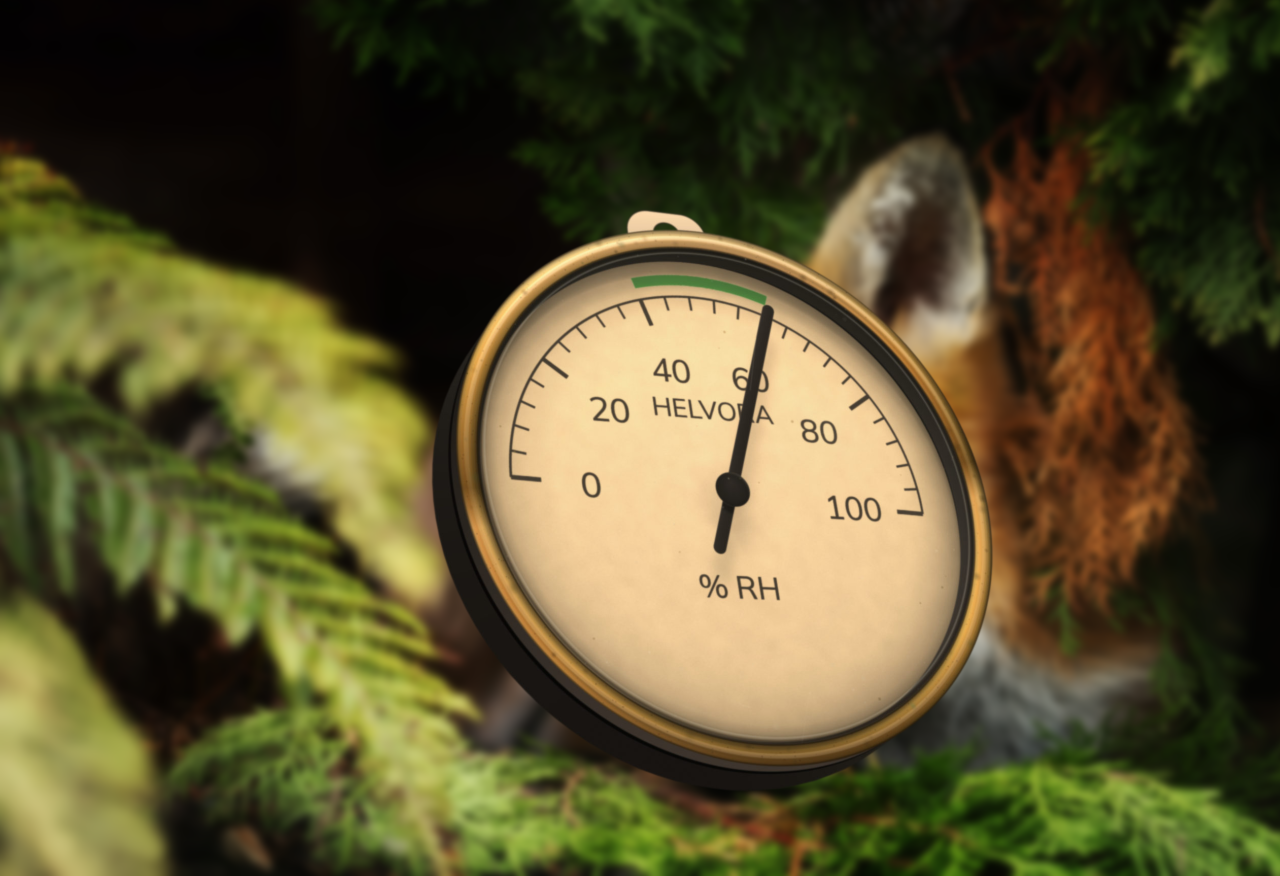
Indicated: 60%
